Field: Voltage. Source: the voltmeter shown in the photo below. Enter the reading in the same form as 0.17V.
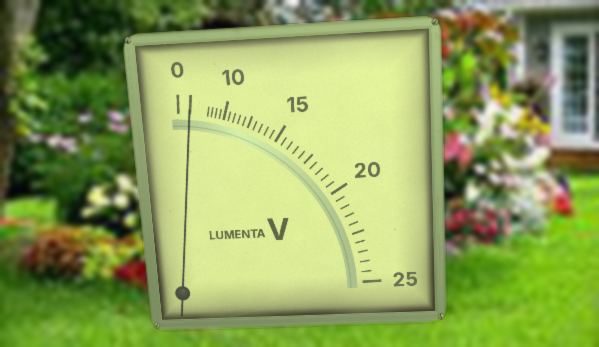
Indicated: 5V
